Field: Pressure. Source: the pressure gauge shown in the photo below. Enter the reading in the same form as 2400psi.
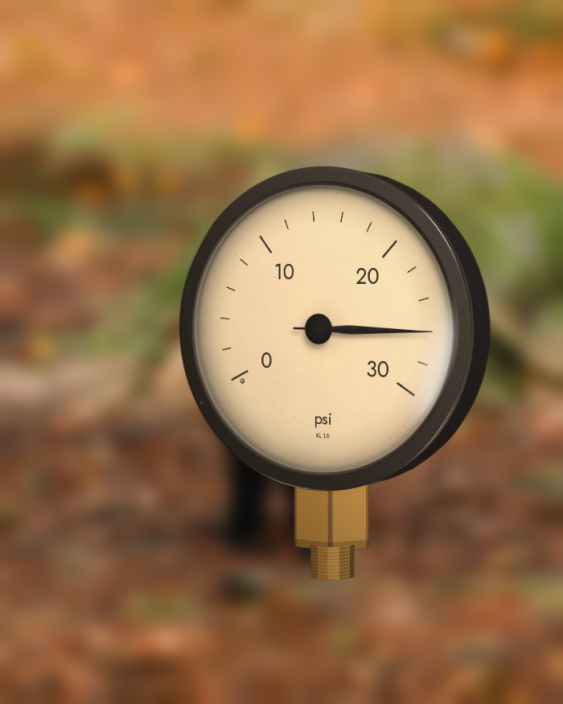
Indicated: 26psi
